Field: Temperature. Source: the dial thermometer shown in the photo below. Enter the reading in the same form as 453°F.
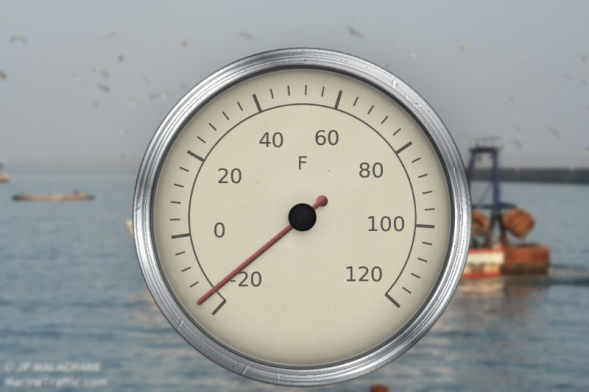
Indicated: -16°F
